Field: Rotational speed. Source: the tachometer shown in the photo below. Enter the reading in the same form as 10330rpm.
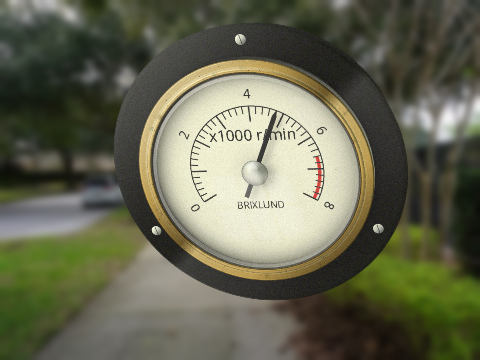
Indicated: 4800rpm
